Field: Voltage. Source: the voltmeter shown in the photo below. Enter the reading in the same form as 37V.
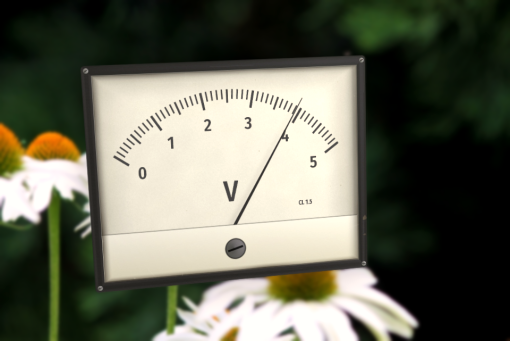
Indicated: 3.9V
